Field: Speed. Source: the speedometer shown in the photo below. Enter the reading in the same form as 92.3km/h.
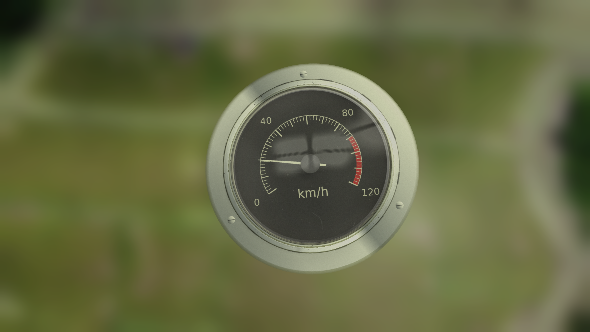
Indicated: 20km/h
